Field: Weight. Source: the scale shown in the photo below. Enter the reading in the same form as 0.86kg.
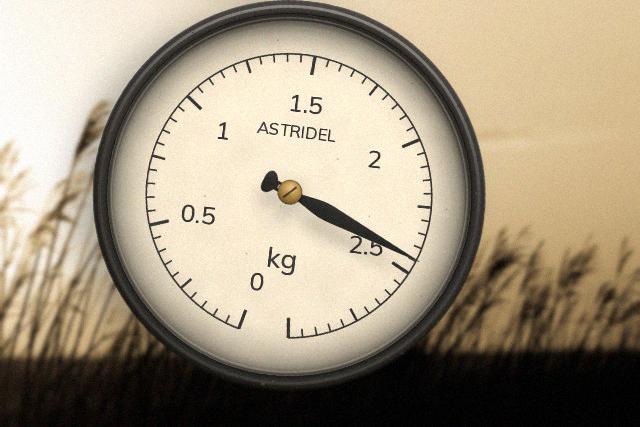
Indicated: 2.45kg
